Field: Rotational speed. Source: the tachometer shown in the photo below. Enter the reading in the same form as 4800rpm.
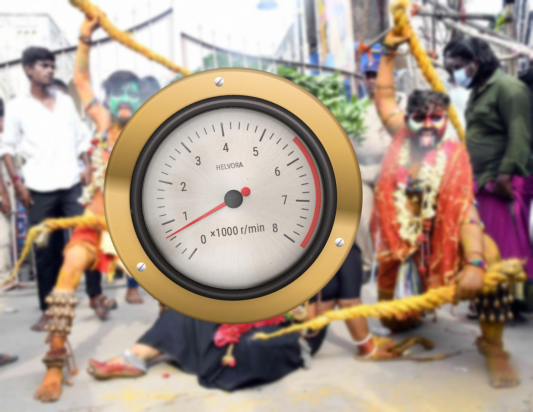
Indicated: 700rpm
